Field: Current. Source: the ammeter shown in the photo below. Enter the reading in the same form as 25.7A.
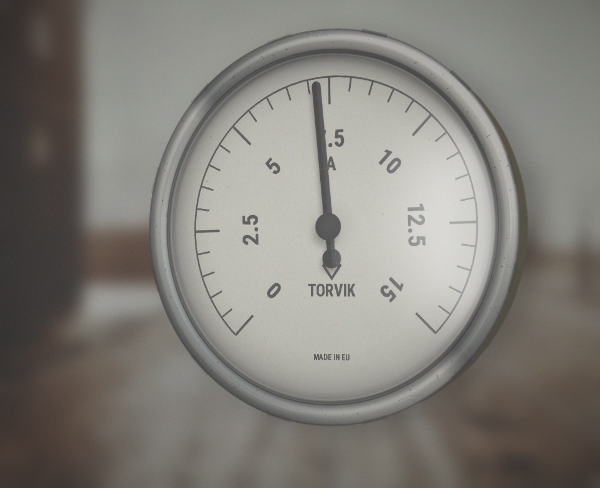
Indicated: 7.25A
